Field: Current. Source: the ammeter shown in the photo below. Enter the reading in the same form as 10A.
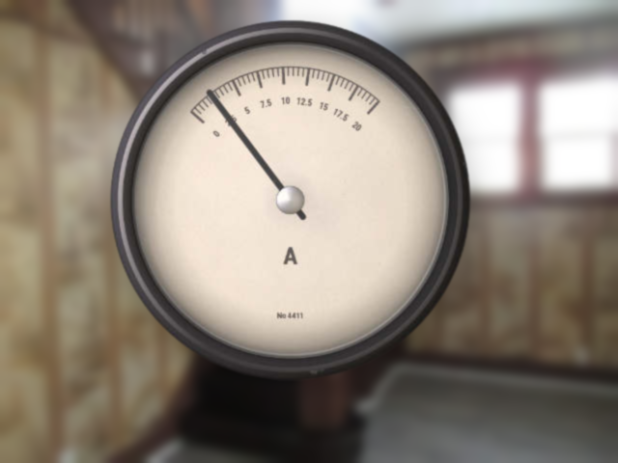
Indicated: 2.5A
